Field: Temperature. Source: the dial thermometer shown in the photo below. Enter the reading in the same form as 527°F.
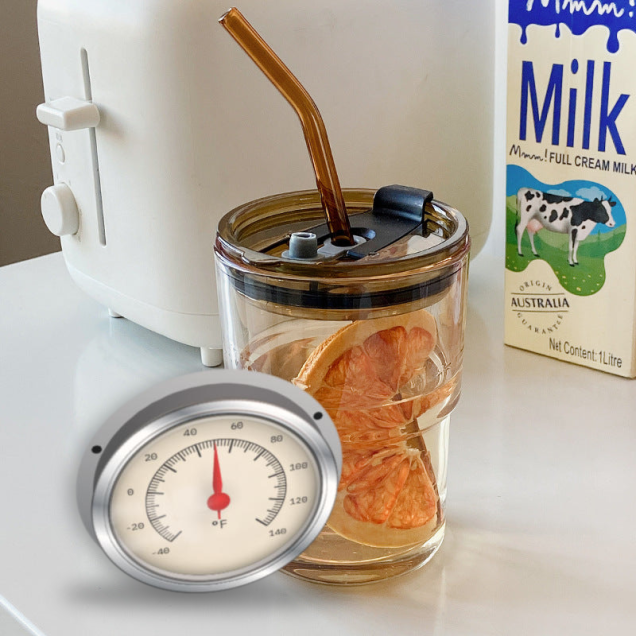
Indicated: 50°F
